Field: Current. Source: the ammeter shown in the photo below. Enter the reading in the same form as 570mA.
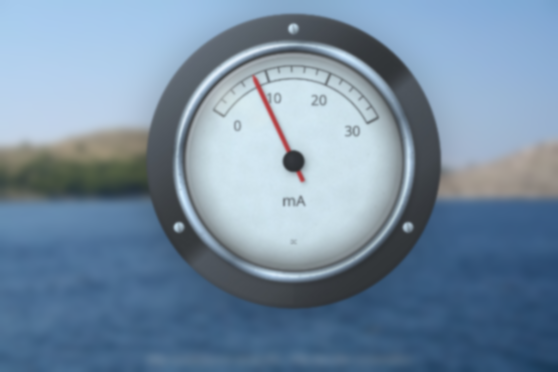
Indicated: 8mA
